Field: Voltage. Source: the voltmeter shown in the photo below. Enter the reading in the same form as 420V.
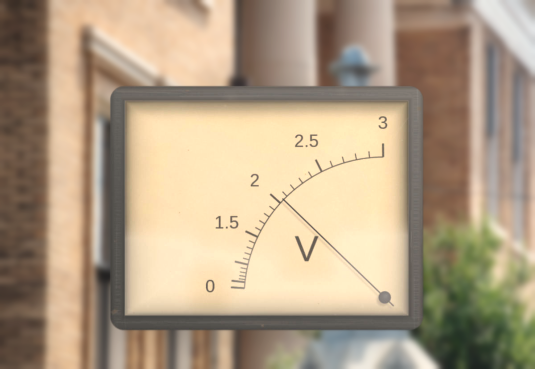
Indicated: 2.05V
